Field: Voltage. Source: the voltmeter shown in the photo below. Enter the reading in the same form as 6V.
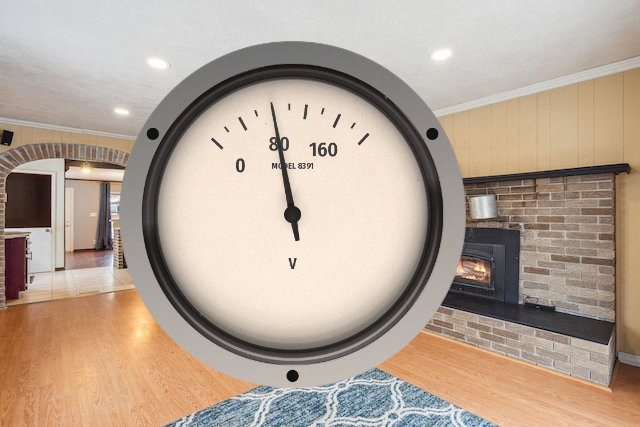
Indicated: 80V
